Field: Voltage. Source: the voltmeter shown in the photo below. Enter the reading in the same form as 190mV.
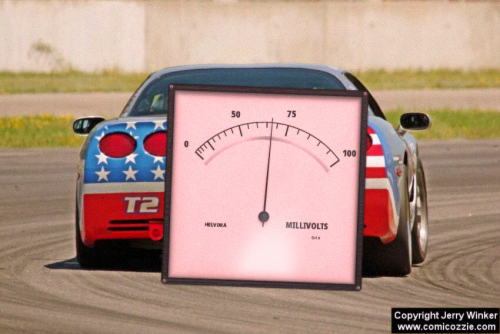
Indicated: 67.5mV
